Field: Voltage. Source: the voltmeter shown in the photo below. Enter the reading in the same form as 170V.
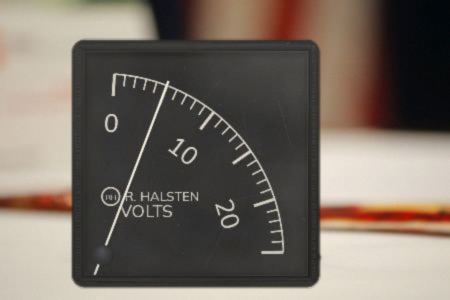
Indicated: 5V
